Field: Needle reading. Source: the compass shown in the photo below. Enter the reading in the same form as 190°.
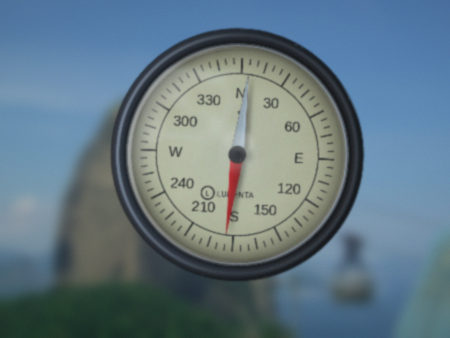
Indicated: 185°
